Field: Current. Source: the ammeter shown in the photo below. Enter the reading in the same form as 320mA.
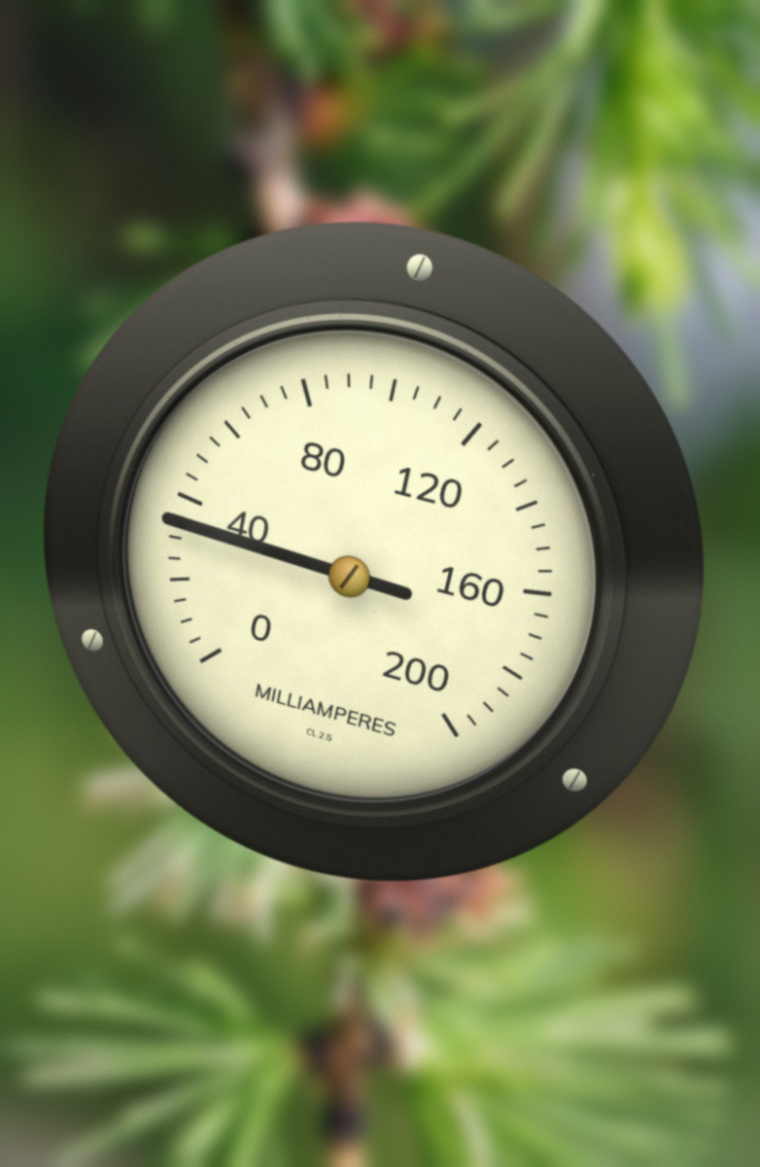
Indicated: 35mA
